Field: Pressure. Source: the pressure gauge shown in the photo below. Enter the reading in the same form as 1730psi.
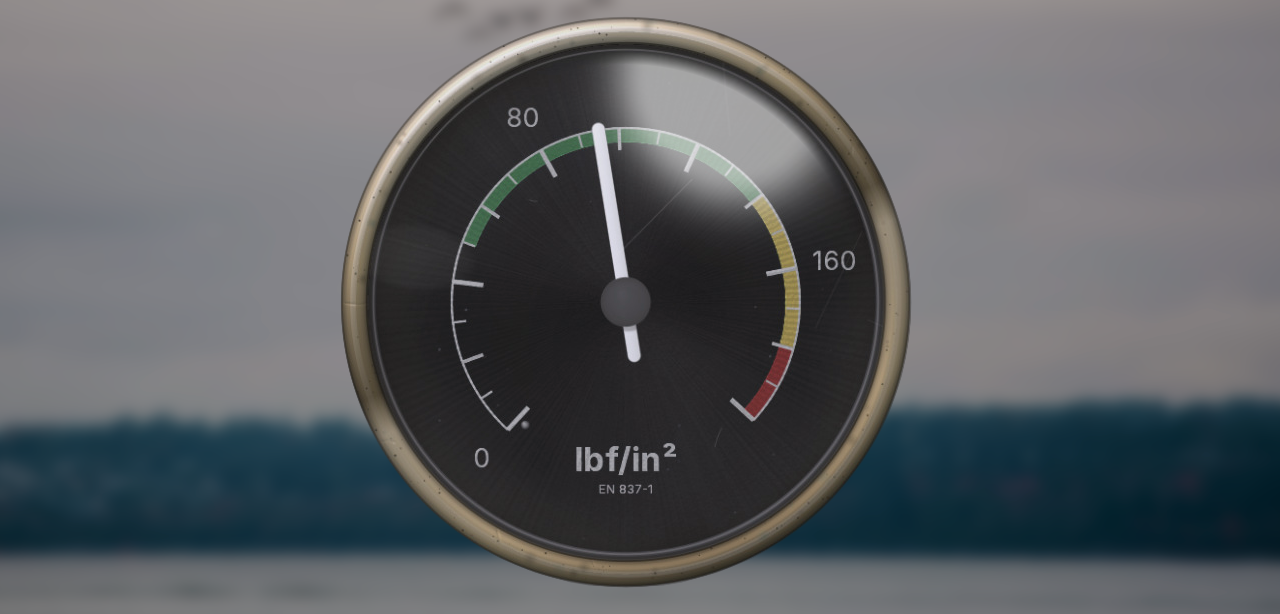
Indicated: 95psi
